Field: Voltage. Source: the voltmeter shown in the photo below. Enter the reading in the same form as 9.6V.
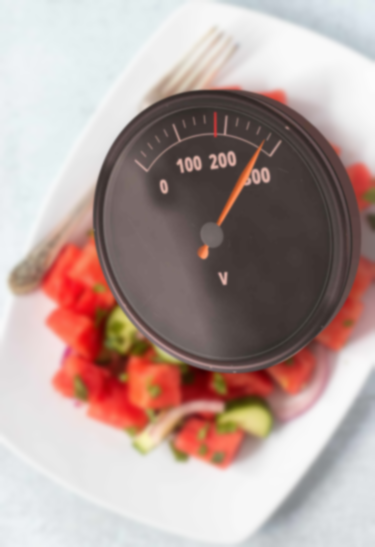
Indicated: 280V
